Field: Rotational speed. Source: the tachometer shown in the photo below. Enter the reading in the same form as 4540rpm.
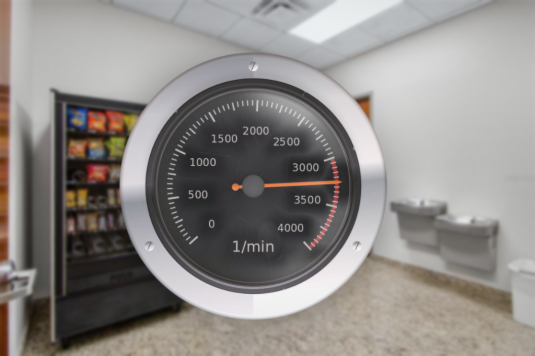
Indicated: 3250rpm
